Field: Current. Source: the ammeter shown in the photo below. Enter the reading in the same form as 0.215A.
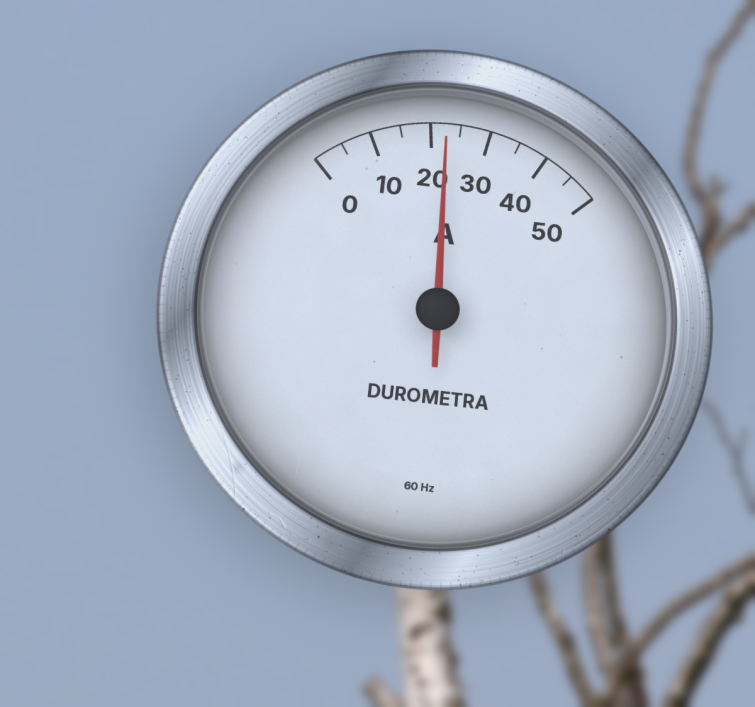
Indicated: 22.5A
